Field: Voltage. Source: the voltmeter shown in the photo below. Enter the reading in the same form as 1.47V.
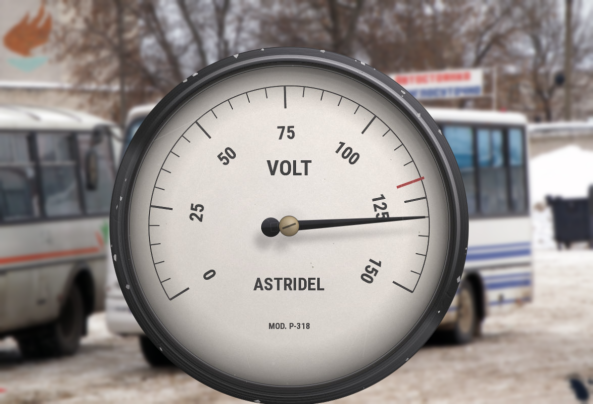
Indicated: 130V
